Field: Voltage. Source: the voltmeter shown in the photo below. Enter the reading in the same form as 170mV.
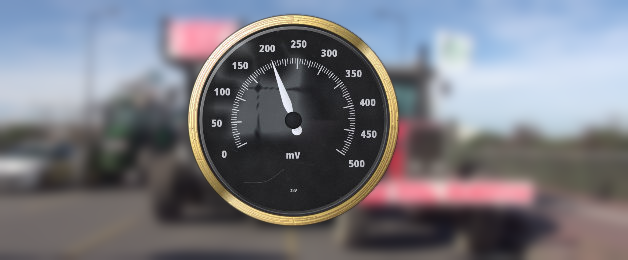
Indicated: 200mV
